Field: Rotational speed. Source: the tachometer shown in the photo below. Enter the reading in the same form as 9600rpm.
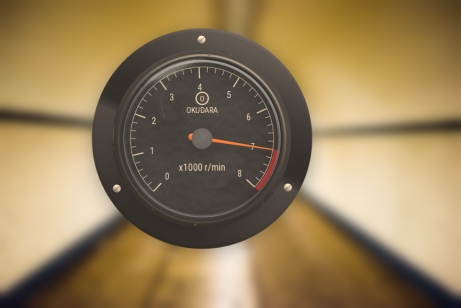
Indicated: 7000rpm
